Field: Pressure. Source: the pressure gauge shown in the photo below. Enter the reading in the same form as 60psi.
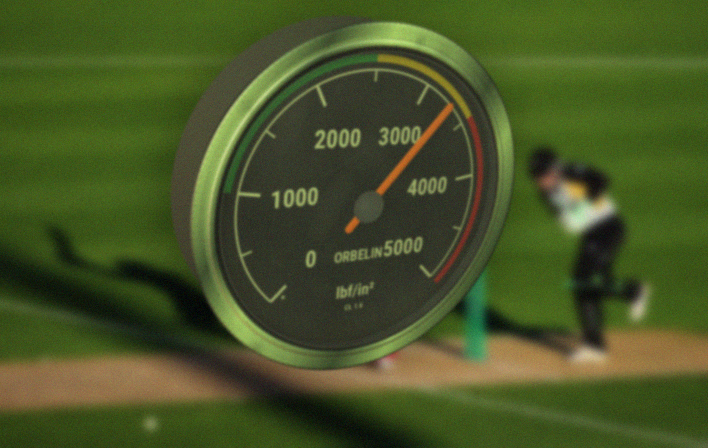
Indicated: 3250psi
